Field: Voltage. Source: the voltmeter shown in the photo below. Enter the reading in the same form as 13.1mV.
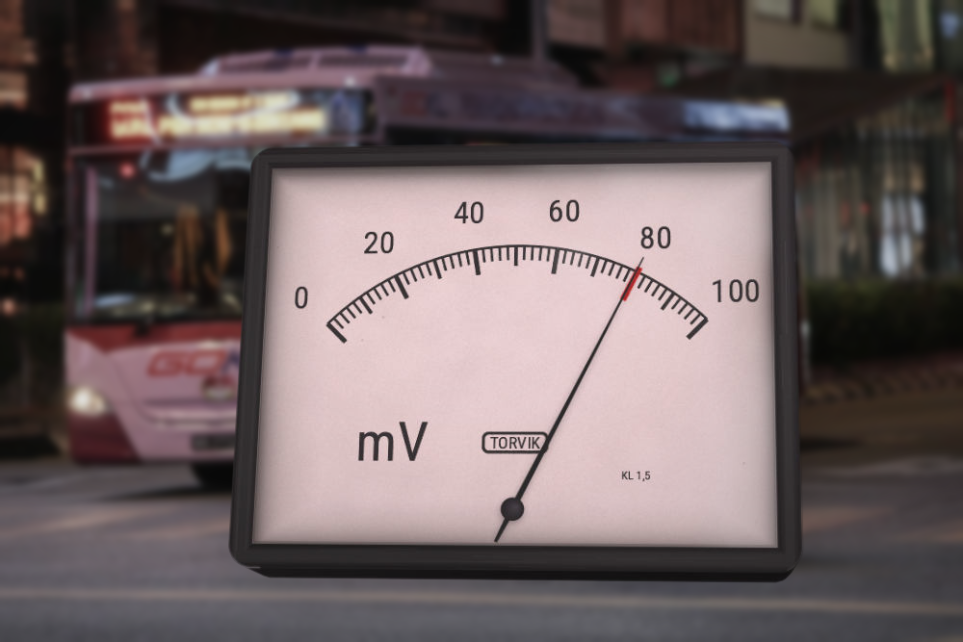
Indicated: 80mV
